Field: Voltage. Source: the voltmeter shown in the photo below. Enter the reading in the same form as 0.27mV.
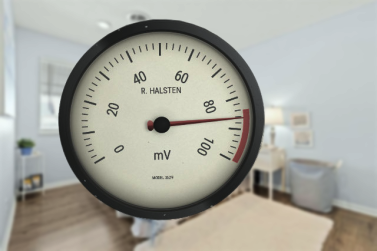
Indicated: 86mV
